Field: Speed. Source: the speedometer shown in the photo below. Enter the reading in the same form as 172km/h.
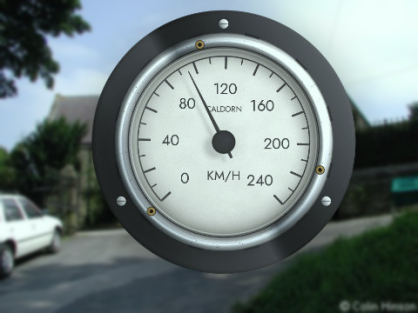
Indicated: 95km/h
